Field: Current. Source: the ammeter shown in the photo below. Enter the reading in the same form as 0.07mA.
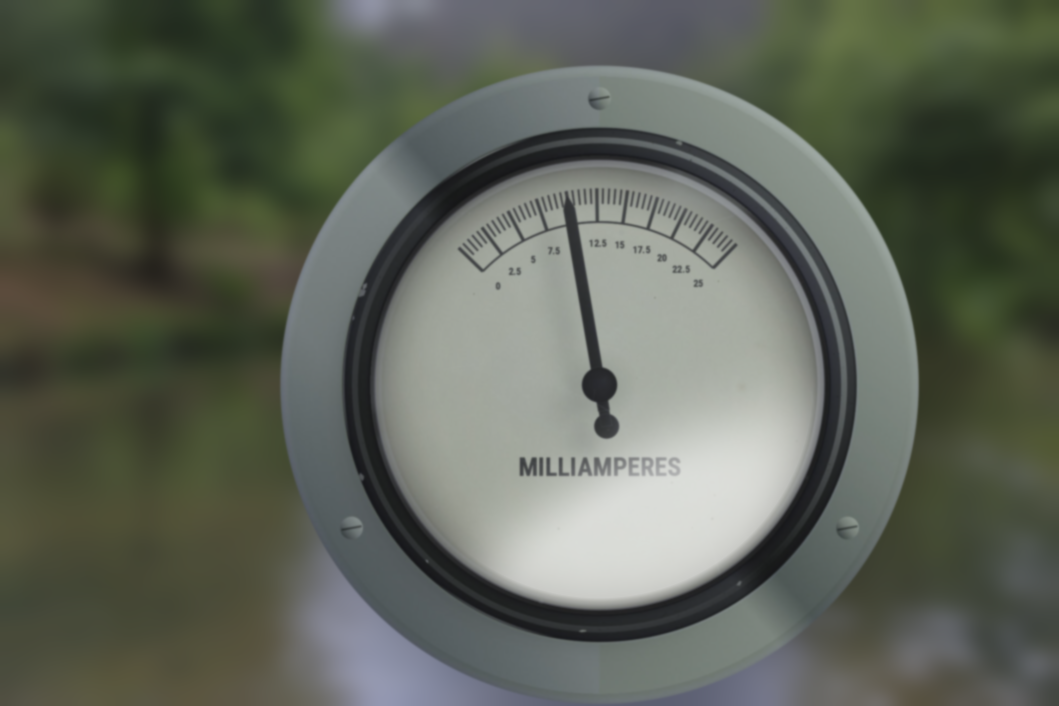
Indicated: 10mA
